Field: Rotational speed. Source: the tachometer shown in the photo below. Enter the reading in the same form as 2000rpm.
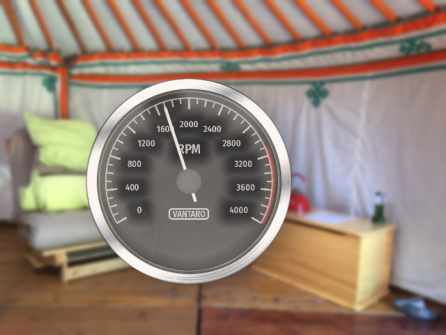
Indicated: 1700rpm
